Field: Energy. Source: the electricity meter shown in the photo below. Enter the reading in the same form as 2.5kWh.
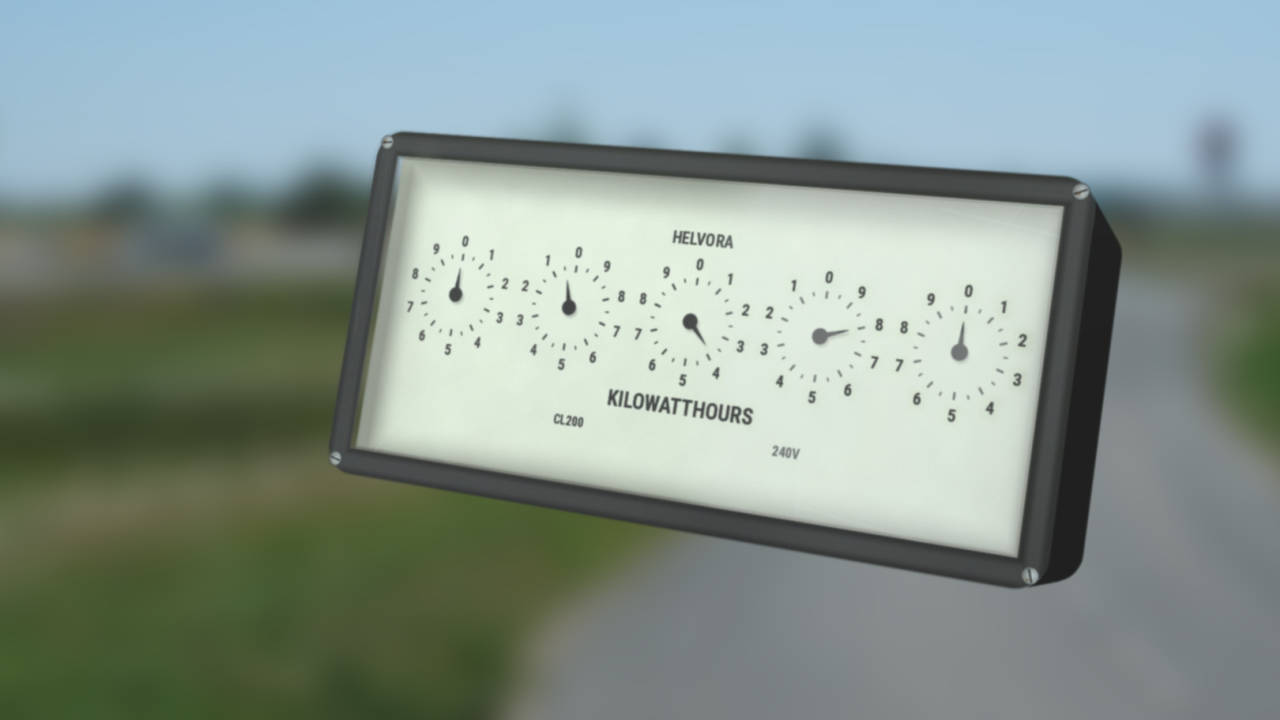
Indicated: 380kWh
